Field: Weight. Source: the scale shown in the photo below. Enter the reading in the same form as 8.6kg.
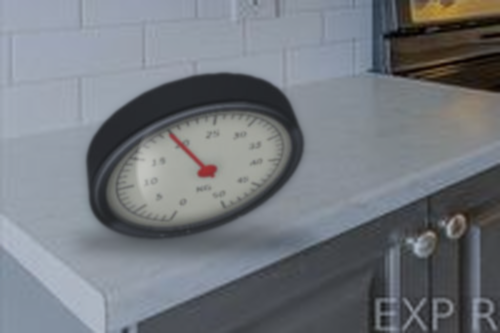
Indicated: 20kg
